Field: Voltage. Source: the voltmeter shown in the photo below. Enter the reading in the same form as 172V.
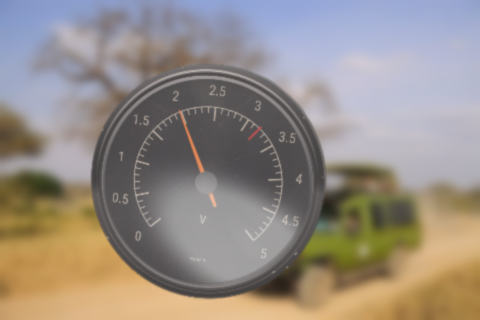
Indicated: 2V
